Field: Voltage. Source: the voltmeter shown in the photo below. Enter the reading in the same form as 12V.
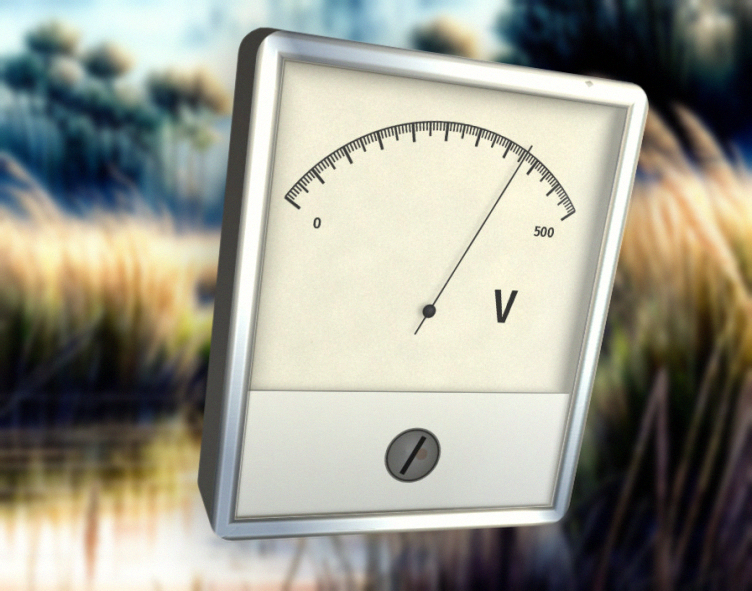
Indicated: 375V
